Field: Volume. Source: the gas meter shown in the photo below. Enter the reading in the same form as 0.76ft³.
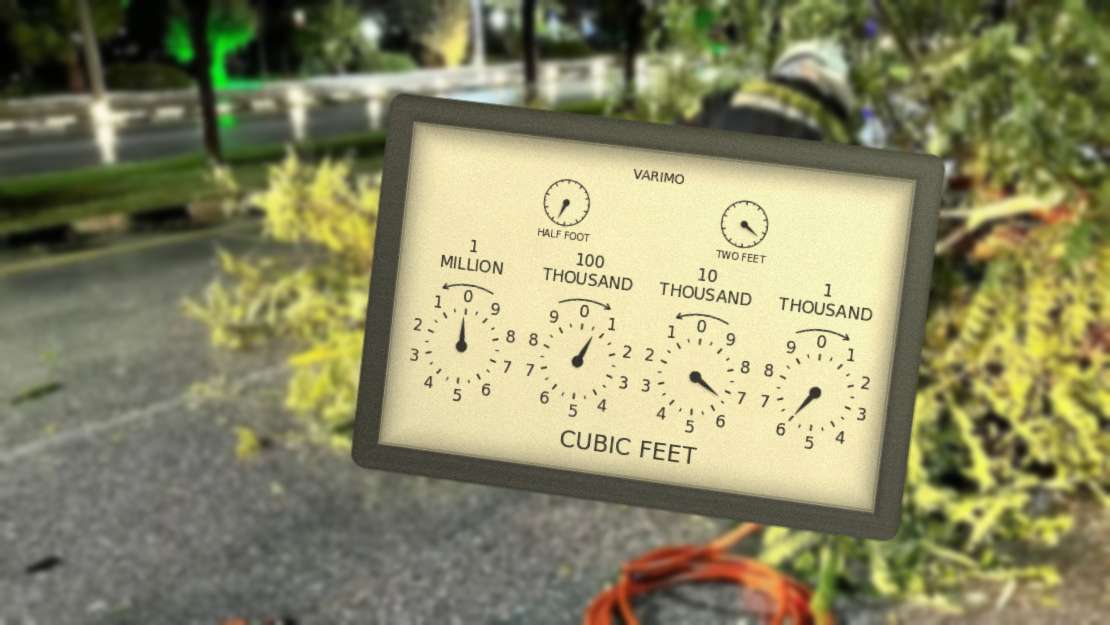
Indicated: 6600ft³
